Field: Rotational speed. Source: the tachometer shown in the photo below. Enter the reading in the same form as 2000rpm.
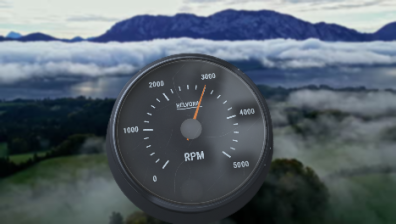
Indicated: 3000rpm
